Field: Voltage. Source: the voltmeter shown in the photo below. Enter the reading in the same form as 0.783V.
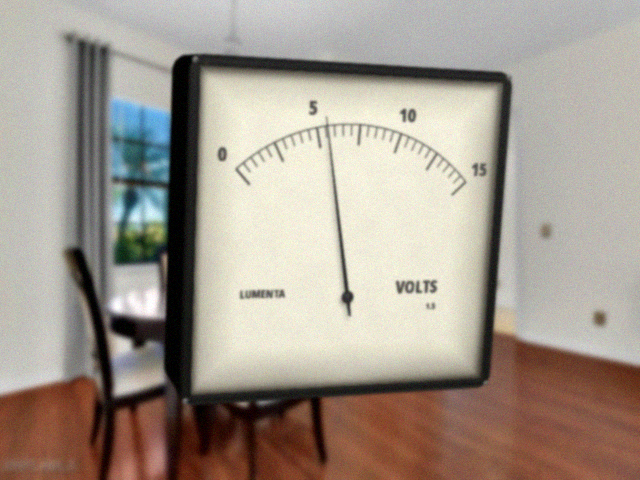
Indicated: 5.5V
